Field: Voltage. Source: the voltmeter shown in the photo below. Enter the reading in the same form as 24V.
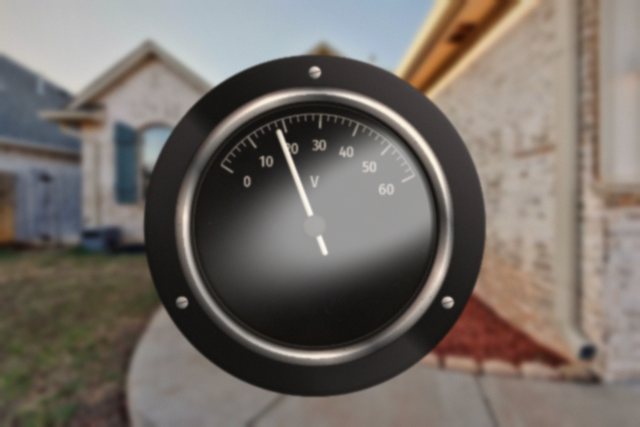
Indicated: 18V
